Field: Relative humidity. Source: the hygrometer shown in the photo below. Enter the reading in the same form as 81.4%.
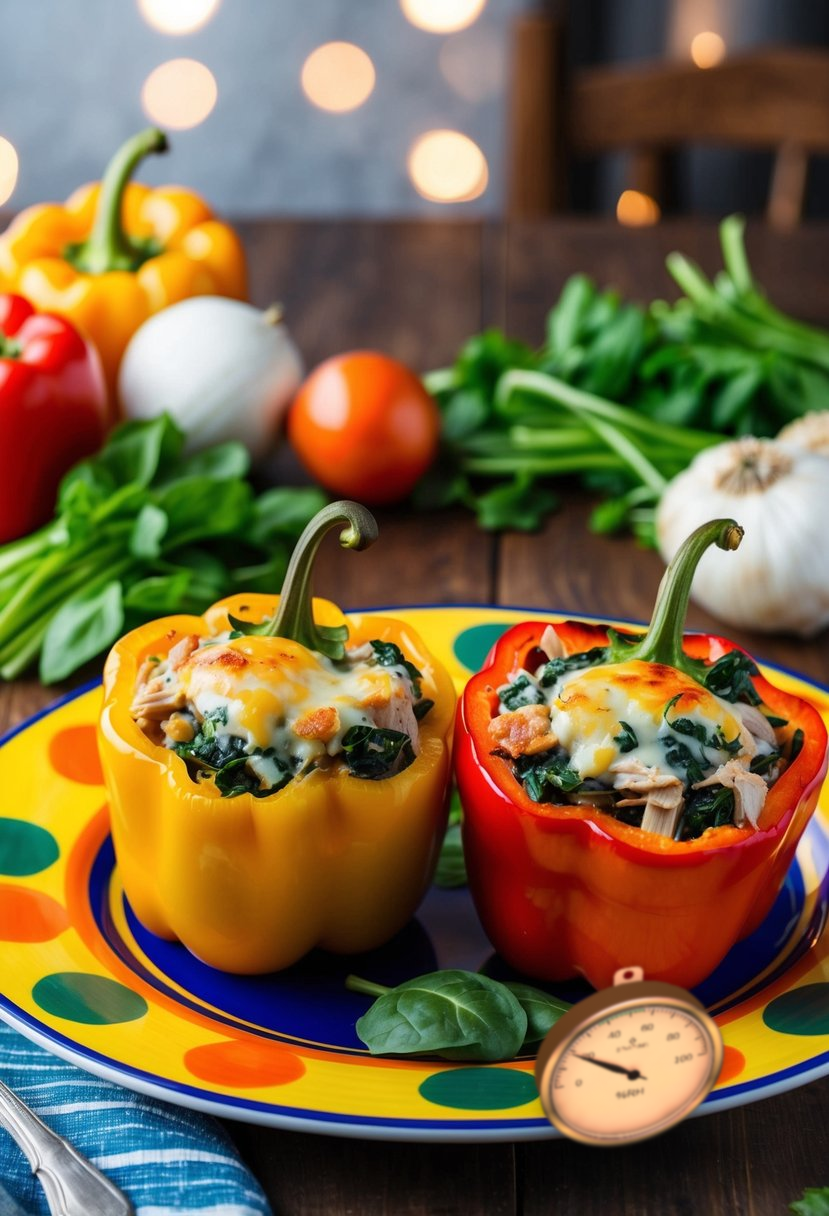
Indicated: 20%
